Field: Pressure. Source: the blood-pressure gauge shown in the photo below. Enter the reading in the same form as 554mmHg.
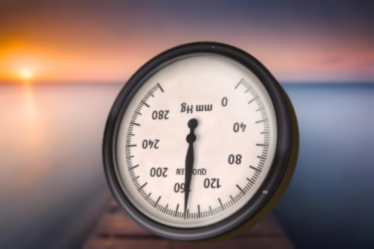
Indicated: 150mmHg
